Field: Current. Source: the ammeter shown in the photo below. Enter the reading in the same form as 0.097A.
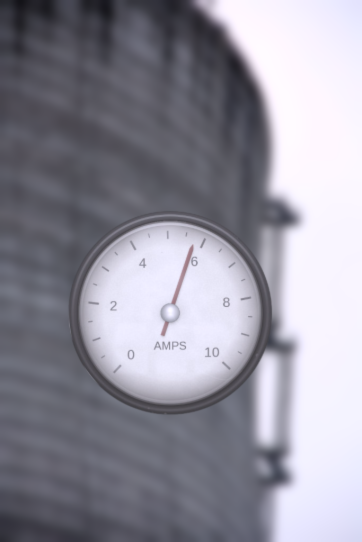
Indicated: 5.75A
